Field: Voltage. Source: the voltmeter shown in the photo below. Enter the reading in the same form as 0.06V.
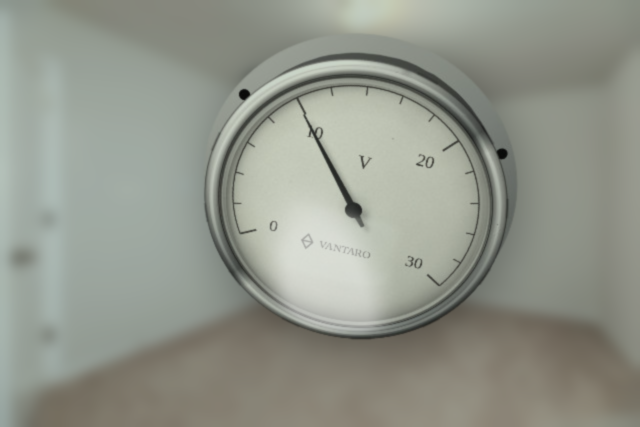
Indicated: 10V
